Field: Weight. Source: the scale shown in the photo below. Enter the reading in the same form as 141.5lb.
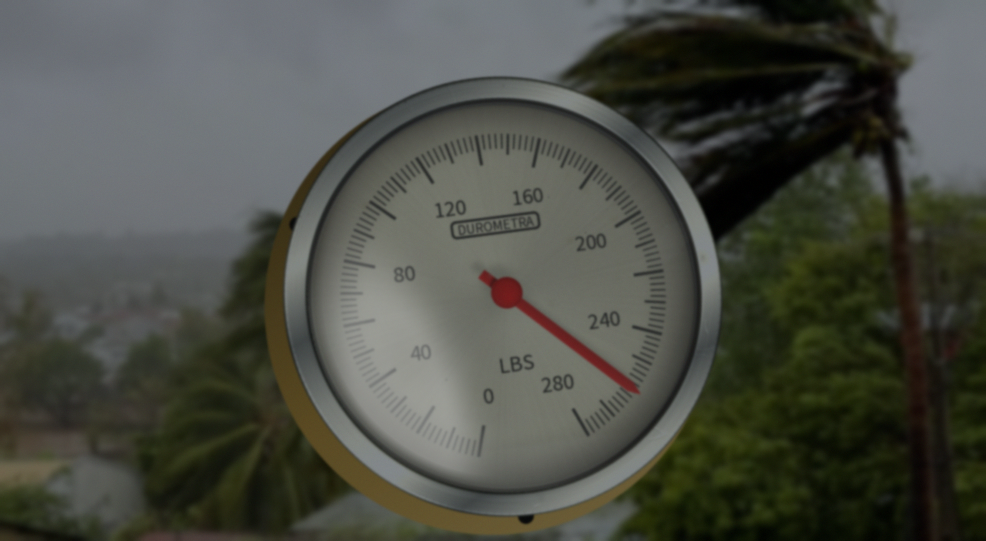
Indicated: 260lb
